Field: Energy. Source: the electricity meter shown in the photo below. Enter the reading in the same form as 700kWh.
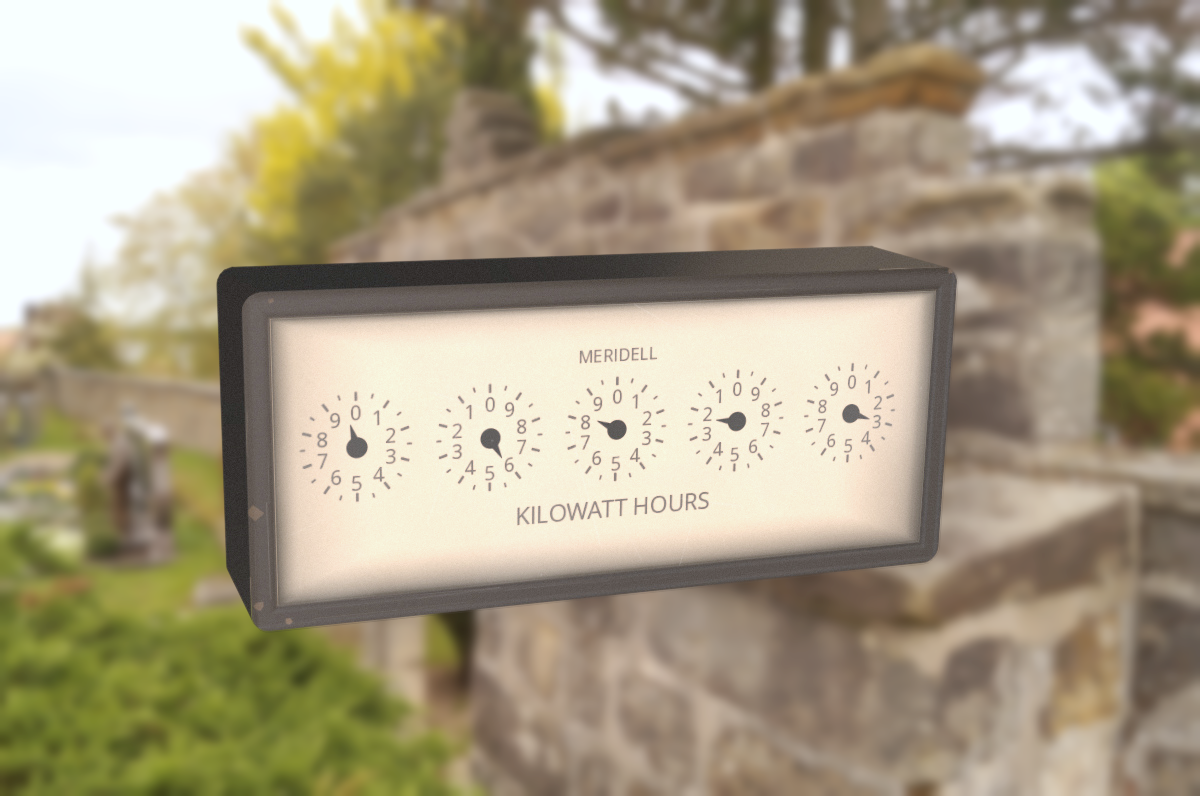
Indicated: 95823kWh
